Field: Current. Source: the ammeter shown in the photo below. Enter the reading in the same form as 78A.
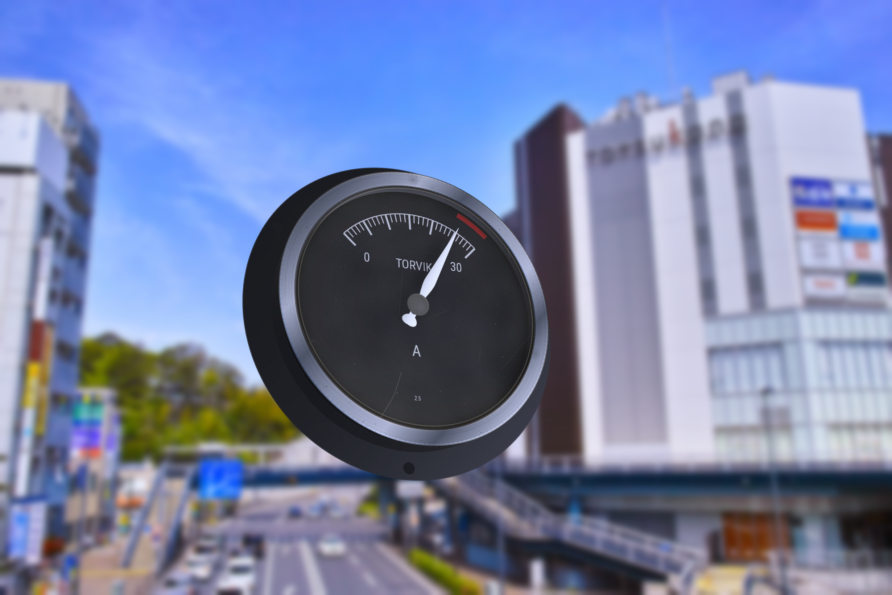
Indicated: 25A
